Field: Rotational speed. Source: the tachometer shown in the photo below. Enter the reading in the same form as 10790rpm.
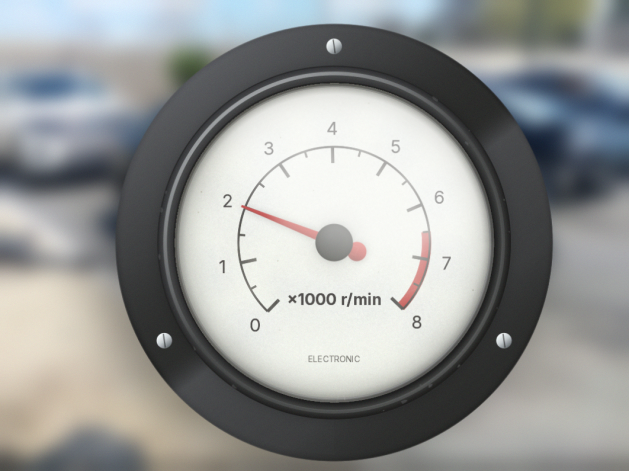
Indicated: 2000rpm
